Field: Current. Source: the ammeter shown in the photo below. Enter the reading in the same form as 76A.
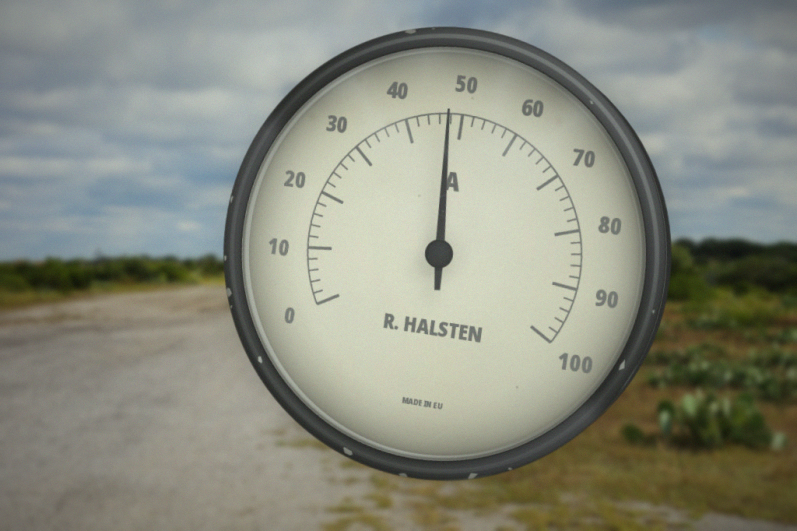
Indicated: 48A
